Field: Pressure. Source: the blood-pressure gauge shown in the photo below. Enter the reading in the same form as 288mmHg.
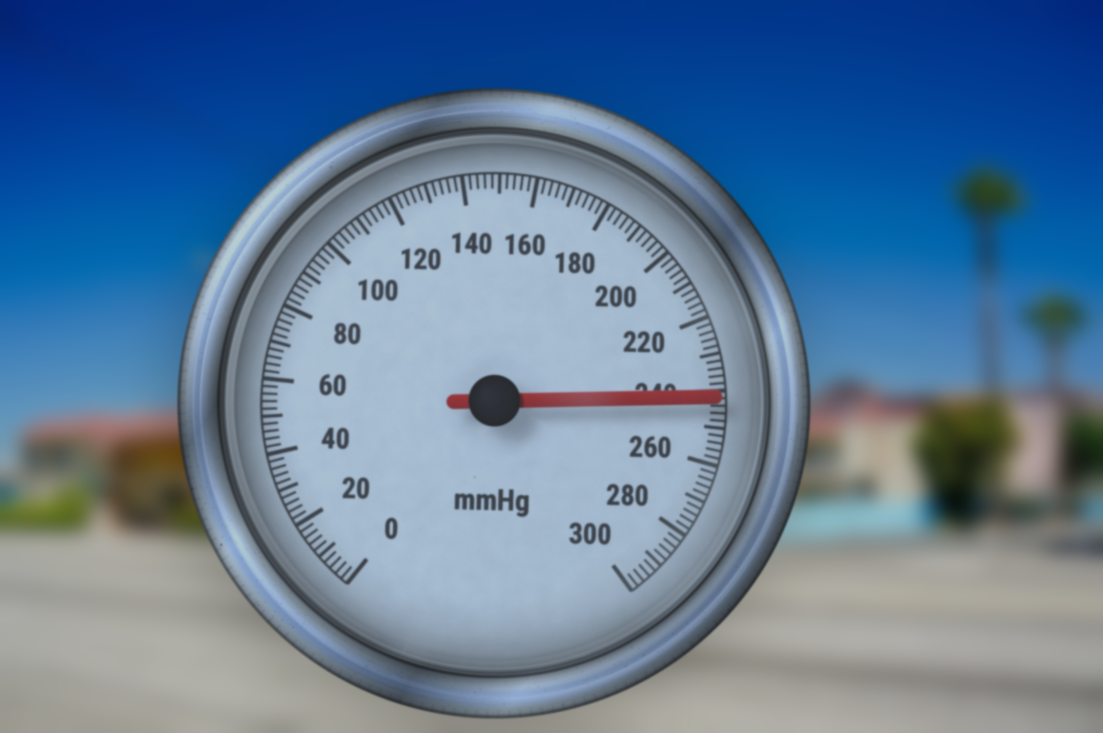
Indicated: 242mmHg
